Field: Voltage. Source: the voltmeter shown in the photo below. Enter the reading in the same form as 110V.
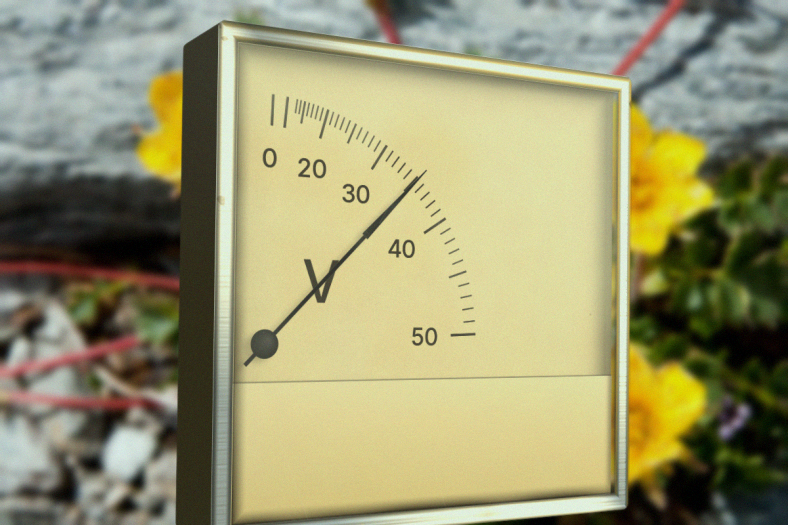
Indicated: 35V
